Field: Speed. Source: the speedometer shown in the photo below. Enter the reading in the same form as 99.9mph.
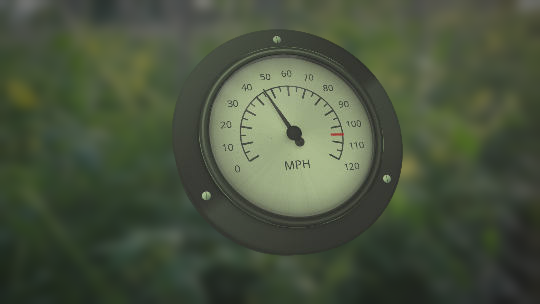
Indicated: 45mph
